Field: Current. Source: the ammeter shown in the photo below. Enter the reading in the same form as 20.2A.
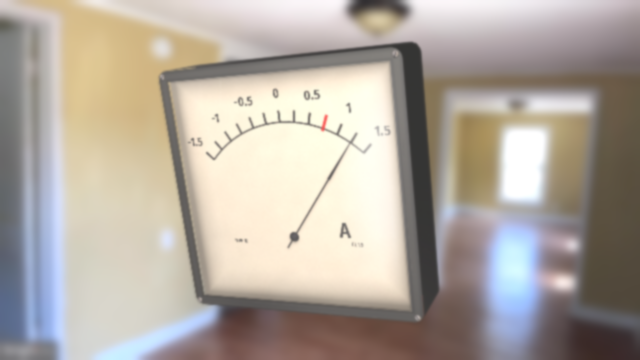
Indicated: 1.25A
